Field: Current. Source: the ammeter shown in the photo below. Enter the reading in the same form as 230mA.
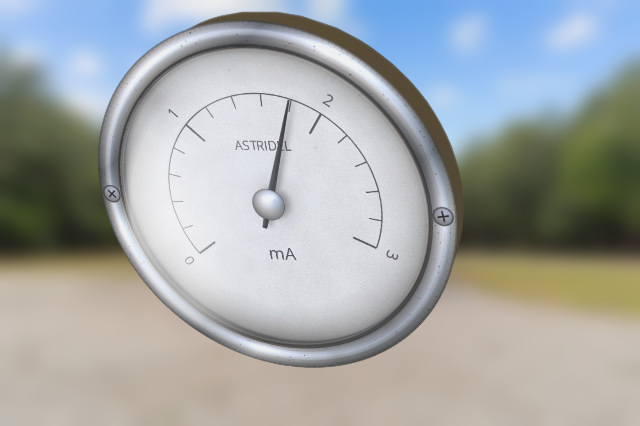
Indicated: 1.8mA
